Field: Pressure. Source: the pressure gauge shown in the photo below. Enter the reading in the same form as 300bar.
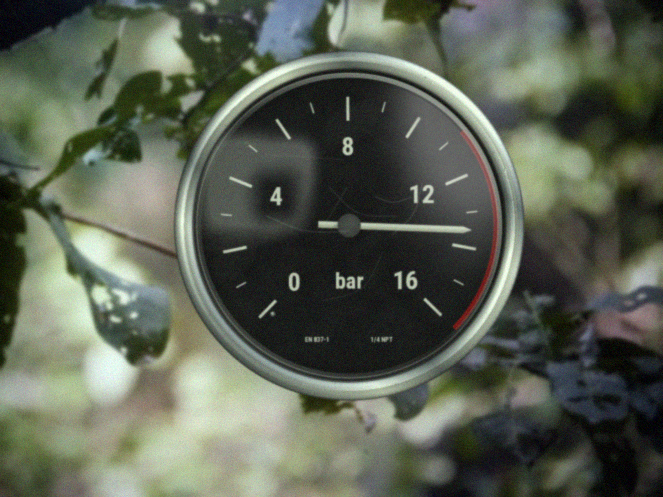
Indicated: 13.5bar
